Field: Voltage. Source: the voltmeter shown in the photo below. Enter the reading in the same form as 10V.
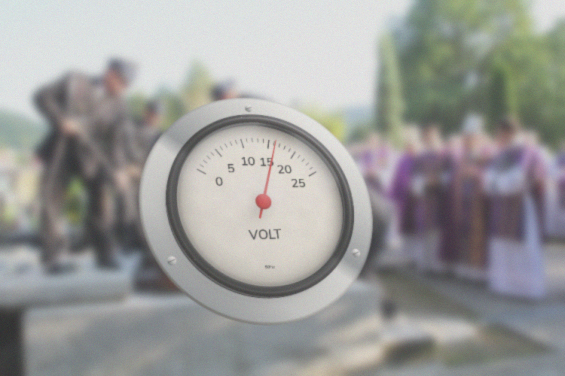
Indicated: 16V
